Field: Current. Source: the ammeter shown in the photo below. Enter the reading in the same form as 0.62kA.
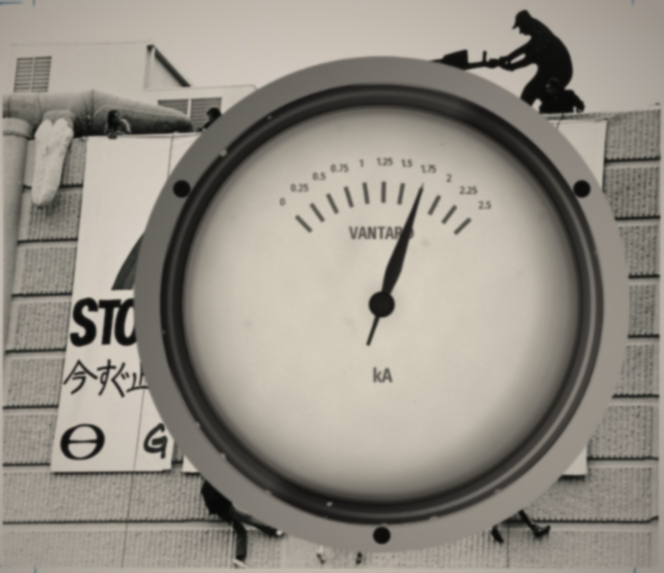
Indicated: 1.75kA
